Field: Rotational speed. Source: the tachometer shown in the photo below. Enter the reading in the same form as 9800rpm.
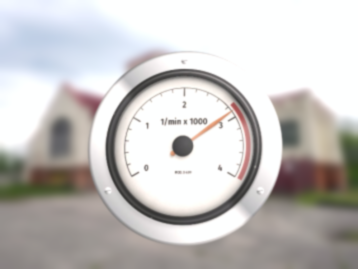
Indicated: 2900rpm
